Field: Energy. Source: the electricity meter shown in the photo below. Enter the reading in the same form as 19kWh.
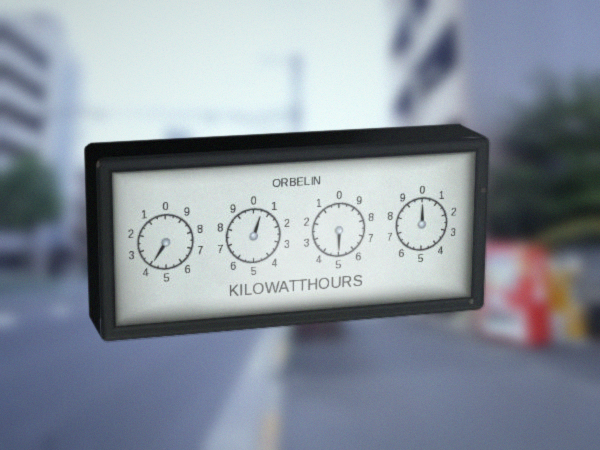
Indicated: 4050kWh
